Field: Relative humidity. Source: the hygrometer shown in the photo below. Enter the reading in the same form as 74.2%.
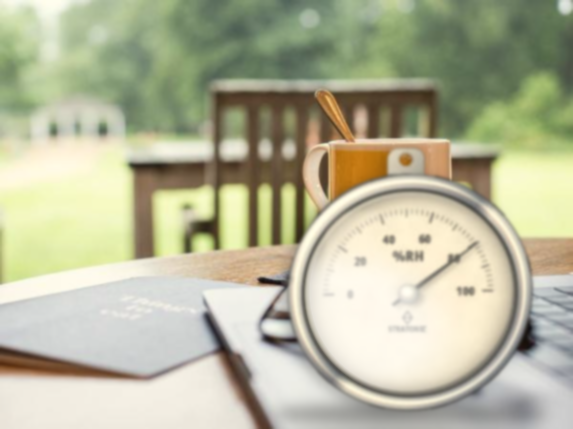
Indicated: 80%
